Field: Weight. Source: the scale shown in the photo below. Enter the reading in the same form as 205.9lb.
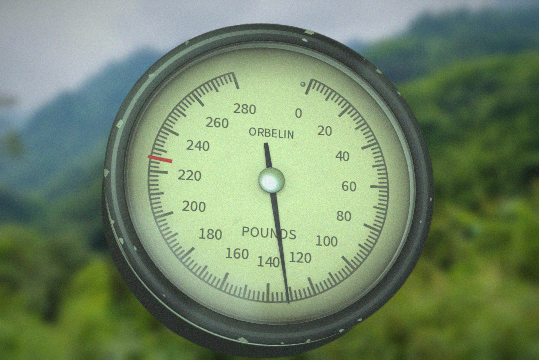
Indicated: 132lb
